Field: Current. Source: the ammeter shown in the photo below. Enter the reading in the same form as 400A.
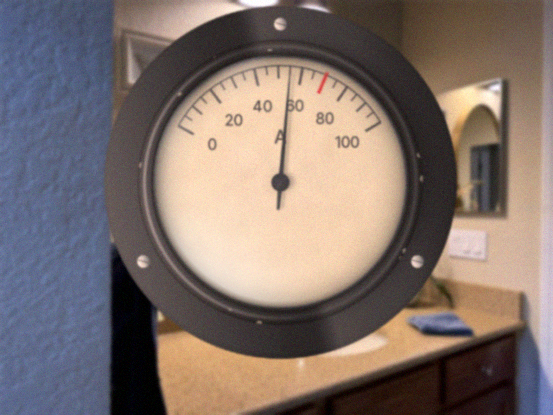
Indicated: 55A
